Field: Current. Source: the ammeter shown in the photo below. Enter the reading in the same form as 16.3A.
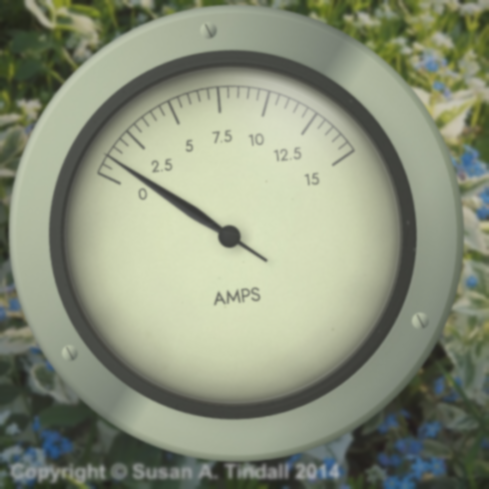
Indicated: 1A
